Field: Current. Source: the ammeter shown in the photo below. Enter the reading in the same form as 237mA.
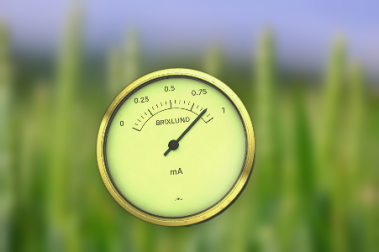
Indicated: 0.9mA
